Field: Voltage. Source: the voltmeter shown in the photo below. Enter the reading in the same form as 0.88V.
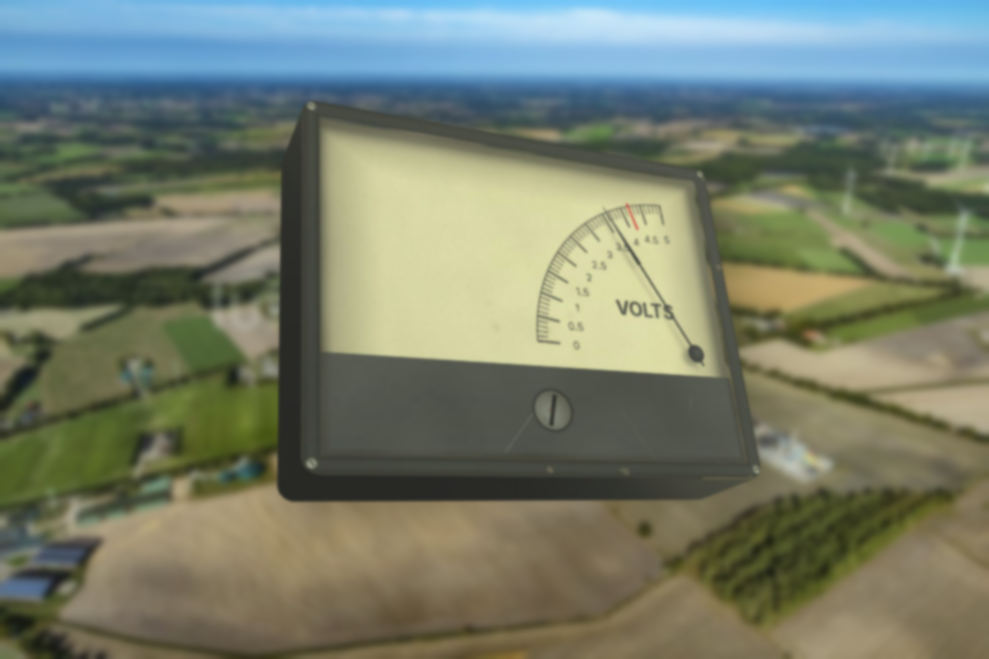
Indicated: 3.5V
